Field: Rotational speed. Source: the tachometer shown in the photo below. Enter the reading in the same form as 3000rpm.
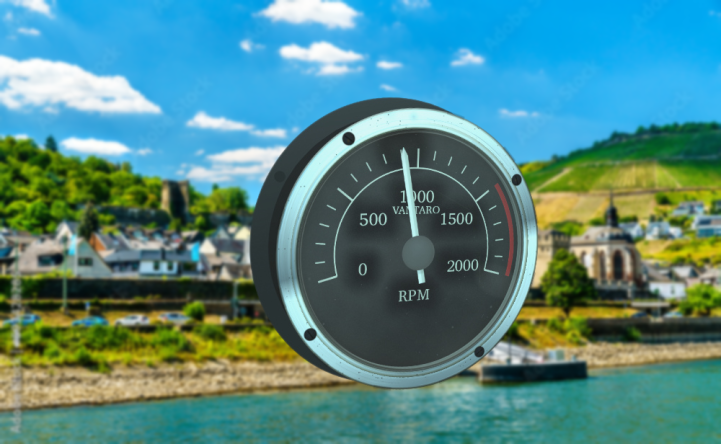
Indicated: 900rpm
